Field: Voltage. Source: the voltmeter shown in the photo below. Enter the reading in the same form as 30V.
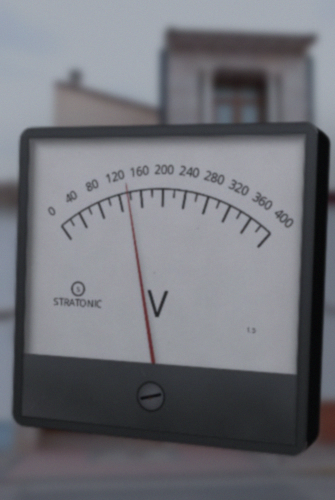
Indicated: 140V
